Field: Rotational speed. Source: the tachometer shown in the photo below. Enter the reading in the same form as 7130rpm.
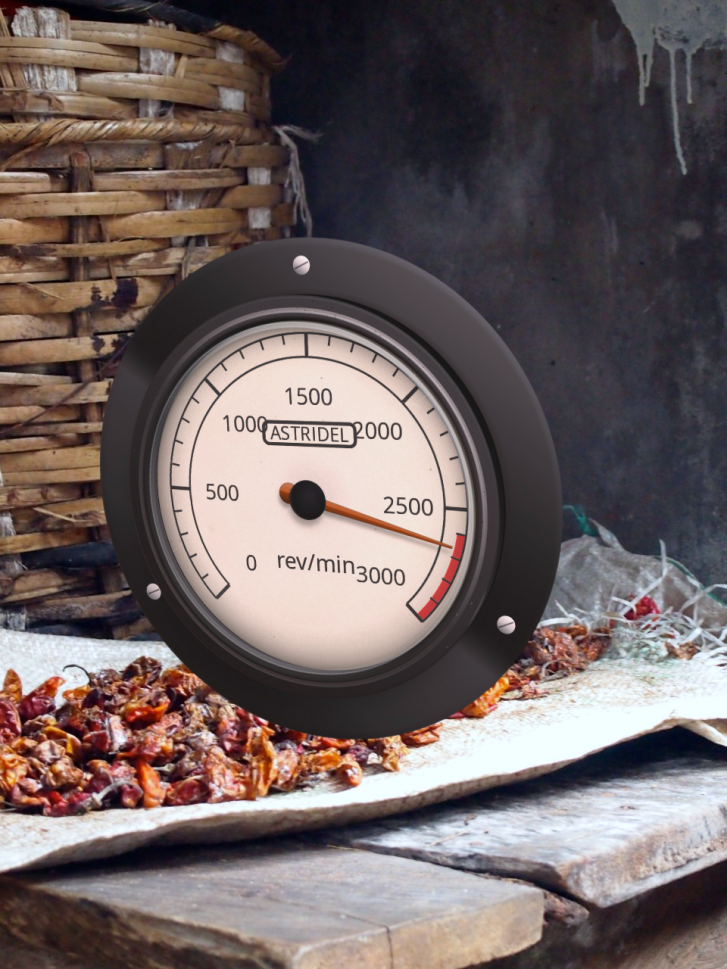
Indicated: 2650rpm
